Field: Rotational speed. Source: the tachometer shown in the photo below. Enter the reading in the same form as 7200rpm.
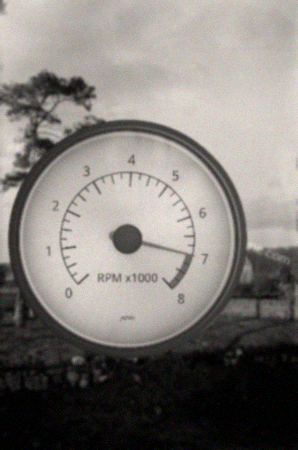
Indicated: 7000rpm
